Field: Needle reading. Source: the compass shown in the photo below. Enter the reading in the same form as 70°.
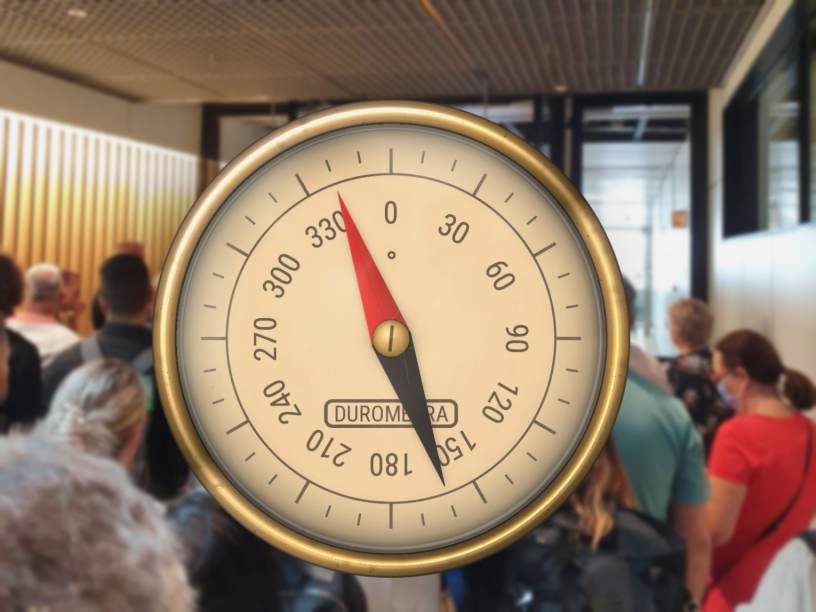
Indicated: 340°
